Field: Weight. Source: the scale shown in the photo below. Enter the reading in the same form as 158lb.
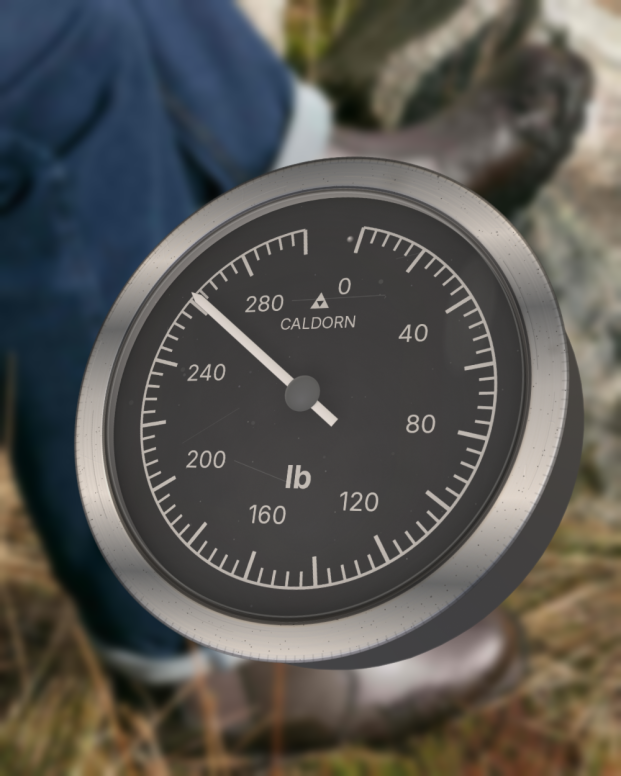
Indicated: 262lb
